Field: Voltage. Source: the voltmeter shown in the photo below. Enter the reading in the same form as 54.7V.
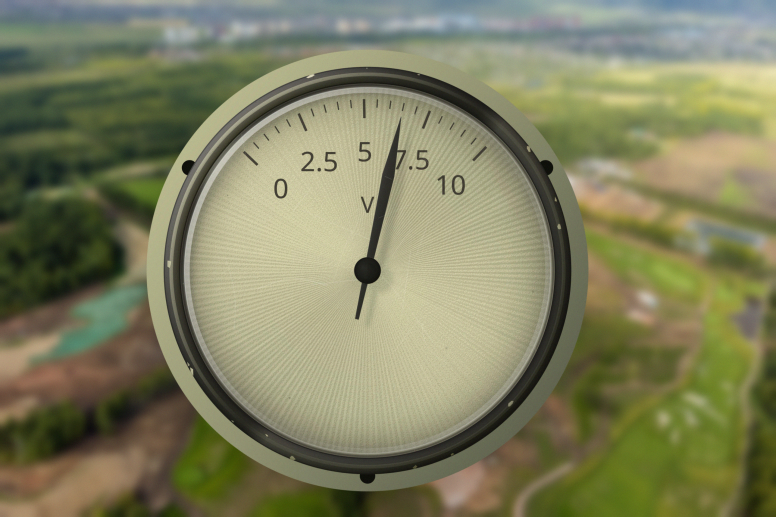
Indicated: 6.5V
